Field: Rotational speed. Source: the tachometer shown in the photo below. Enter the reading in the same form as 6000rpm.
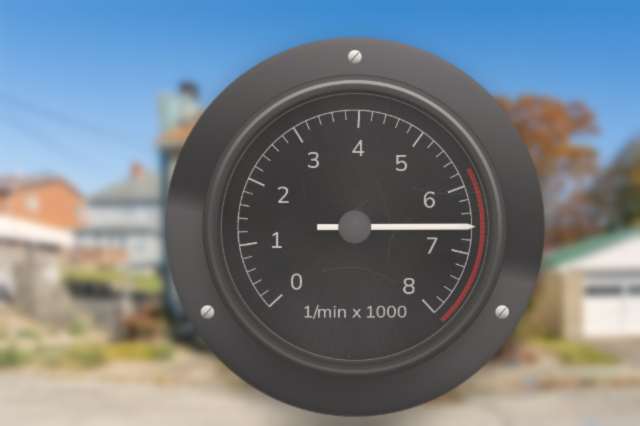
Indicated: 6600rpm
